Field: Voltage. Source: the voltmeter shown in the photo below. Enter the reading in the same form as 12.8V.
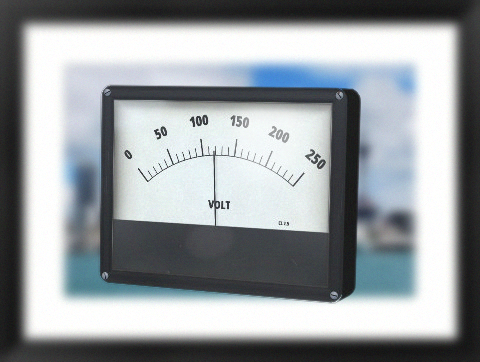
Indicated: 120V
